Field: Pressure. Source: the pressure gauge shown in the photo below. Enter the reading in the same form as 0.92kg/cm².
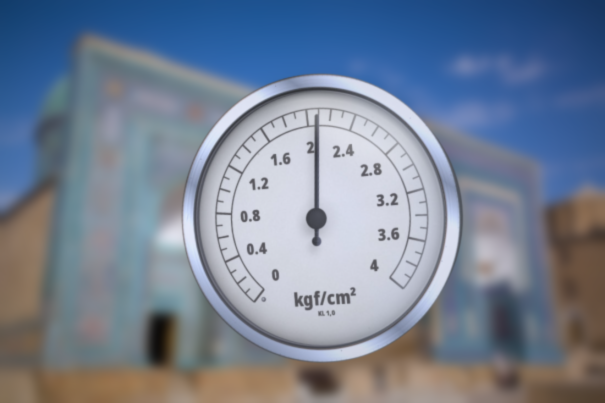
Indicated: 2.1kg/cm²
